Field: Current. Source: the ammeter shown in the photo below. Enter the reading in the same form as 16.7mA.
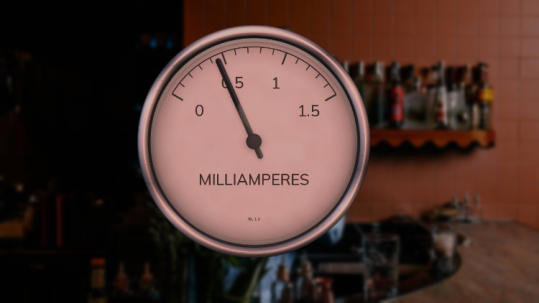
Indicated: 0.45mA
